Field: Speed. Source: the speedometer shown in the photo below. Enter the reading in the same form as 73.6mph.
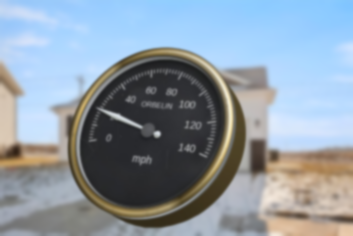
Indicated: 20mph
